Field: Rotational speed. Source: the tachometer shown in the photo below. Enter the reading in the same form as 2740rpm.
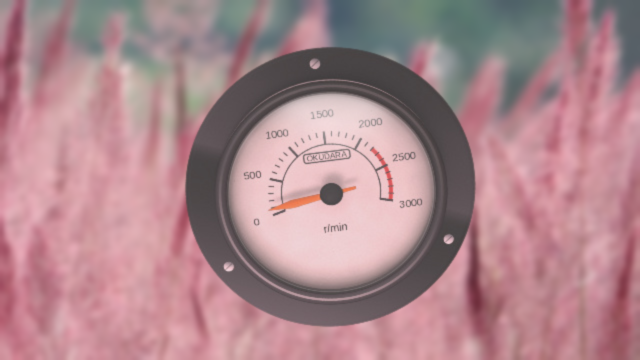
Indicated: 100rpm
